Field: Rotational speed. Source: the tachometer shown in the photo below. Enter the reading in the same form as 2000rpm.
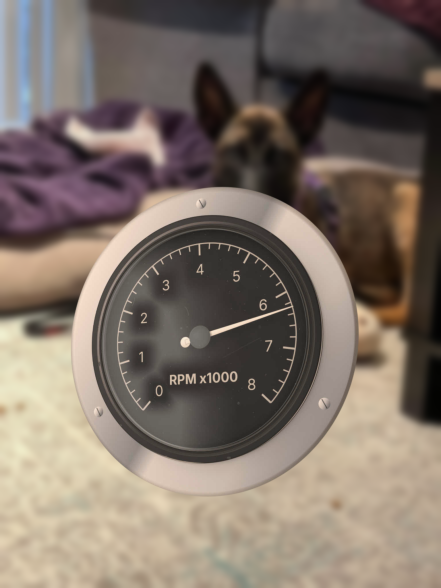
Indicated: 6300rpm
